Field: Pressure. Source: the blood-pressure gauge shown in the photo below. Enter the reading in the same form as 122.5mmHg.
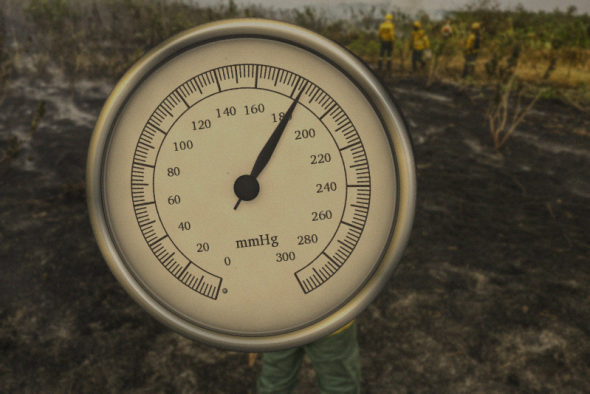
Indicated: 184mmHg
